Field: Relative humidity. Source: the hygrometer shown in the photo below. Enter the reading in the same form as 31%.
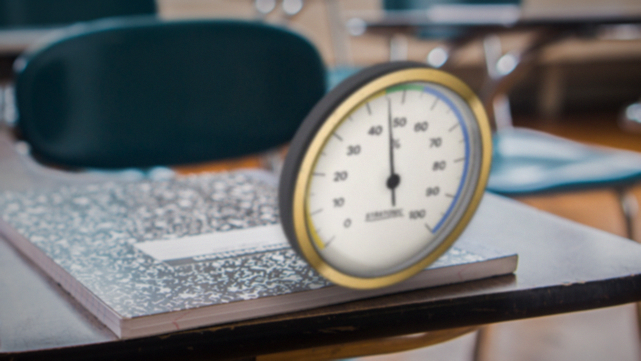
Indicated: 45%
